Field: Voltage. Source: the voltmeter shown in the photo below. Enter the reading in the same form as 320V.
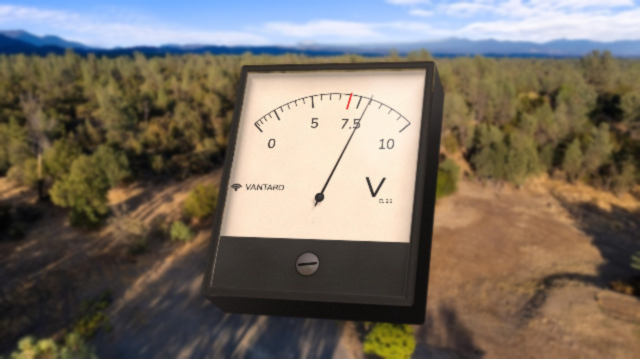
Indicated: 8V
